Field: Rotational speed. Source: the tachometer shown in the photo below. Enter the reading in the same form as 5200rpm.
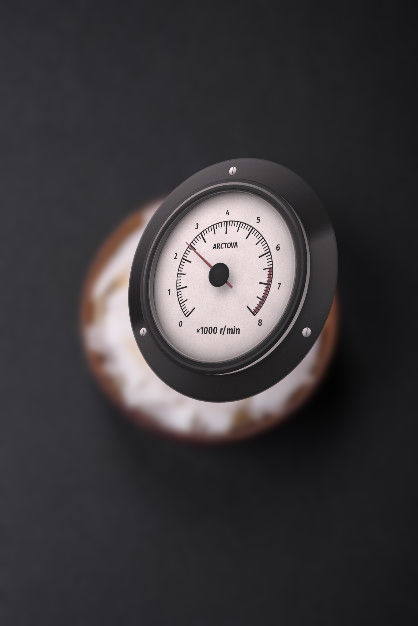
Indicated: 2500rpm
